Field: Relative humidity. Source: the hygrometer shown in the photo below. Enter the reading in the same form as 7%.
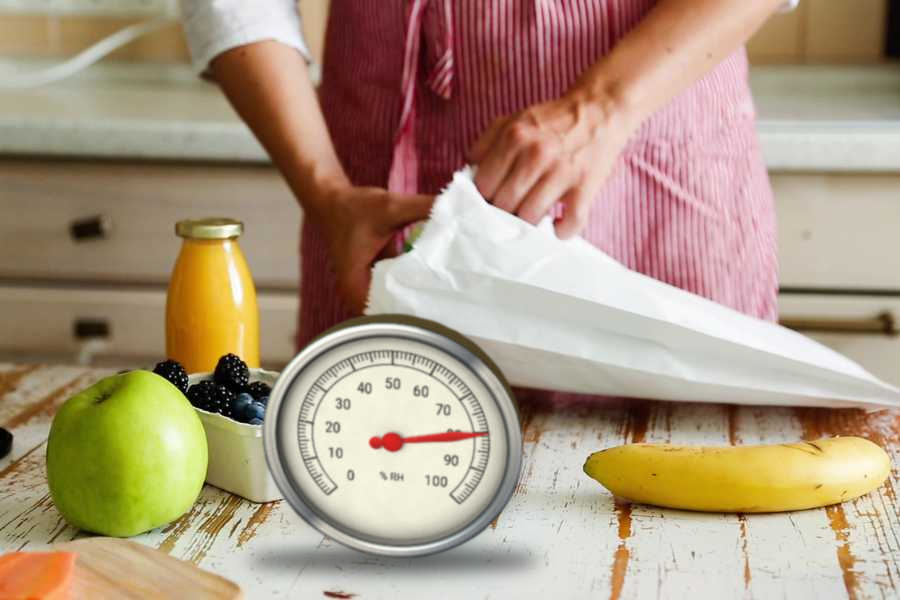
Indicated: 80%
